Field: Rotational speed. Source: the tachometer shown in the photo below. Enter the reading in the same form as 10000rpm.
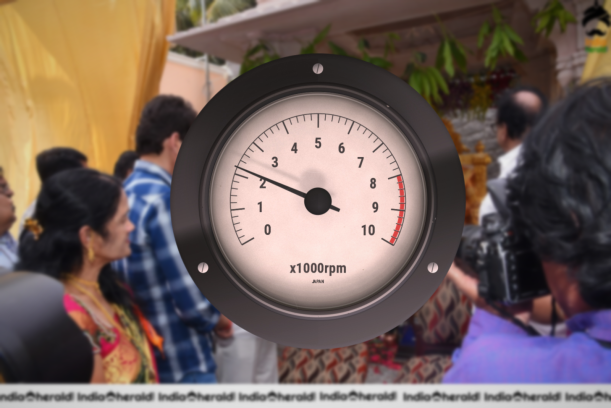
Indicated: 2200rpm
